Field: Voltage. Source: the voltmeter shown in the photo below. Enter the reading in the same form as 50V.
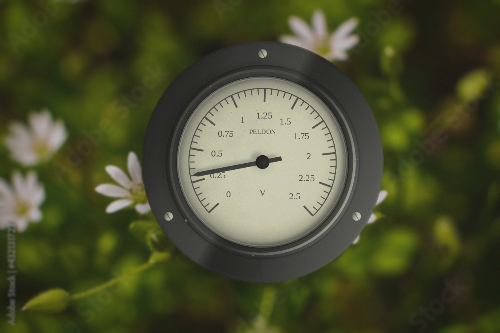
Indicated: 0.3V
